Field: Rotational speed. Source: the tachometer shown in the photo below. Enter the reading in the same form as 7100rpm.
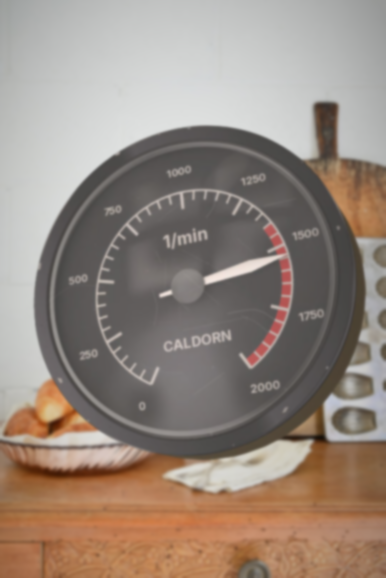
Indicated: 1550rpm
